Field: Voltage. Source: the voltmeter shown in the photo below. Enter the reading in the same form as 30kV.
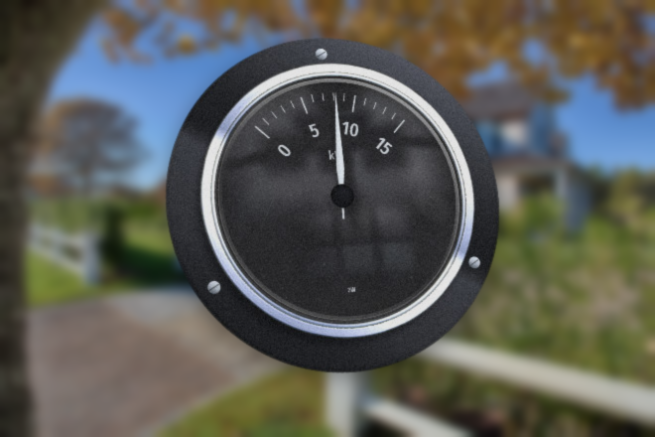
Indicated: 8kV
